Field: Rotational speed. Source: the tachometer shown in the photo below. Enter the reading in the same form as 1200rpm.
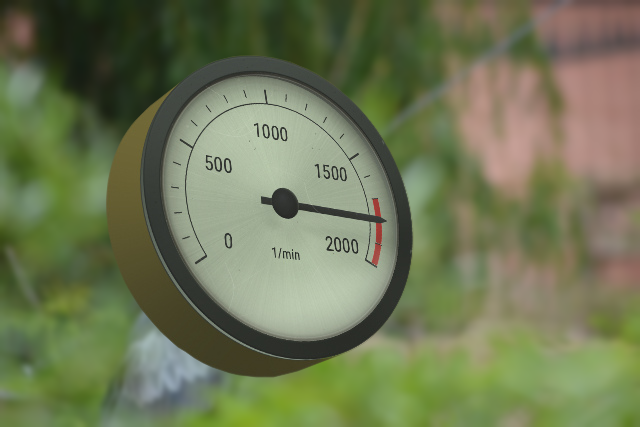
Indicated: 1800rpm
